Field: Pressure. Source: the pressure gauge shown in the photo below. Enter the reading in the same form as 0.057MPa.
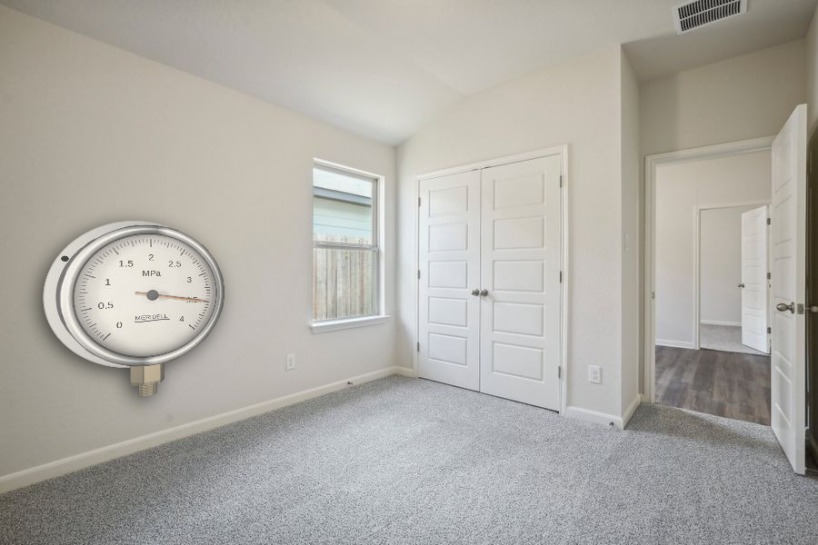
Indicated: 3.5MPa
